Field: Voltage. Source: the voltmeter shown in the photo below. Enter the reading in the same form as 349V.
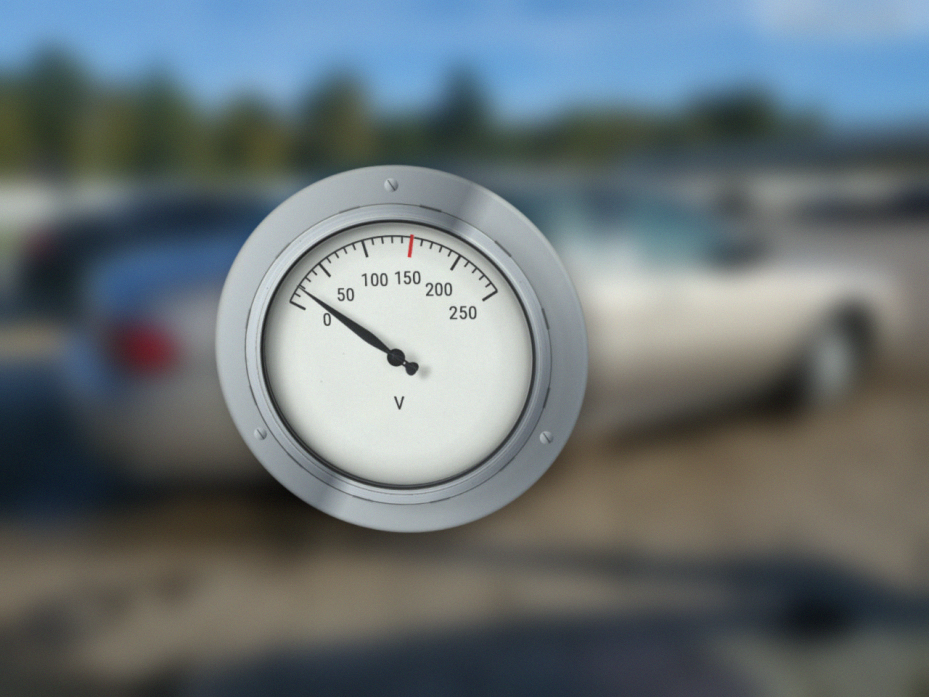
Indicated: 20V
